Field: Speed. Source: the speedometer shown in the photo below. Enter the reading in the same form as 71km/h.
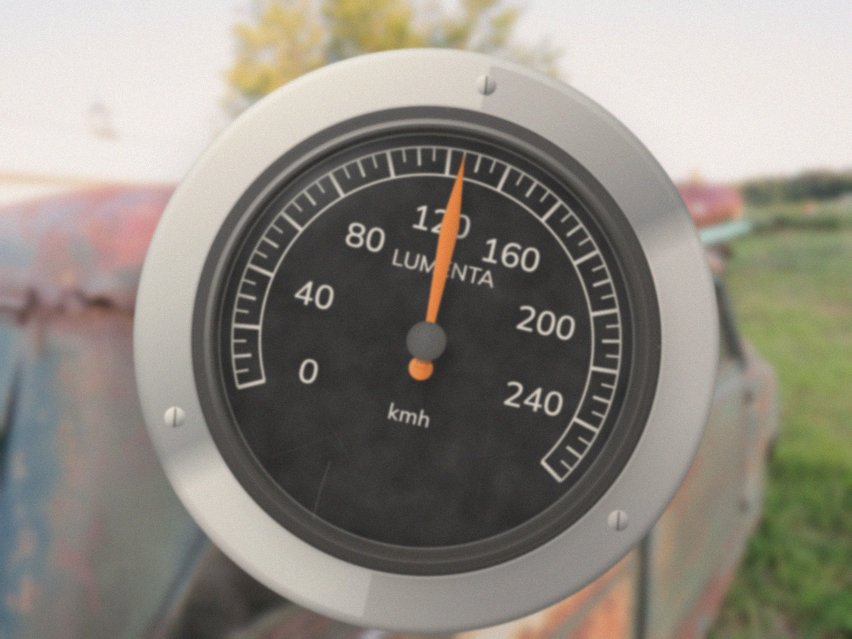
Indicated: 125km/h
